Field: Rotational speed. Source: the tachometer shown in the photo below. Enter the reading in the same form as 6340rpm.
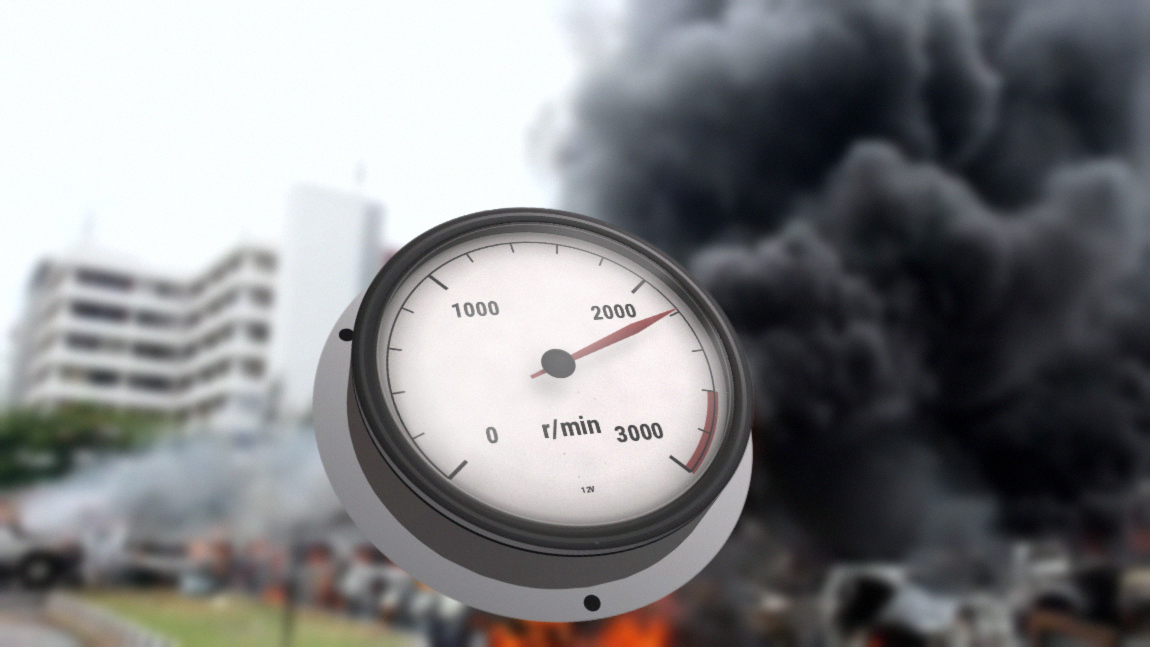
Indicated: 2200rpm
